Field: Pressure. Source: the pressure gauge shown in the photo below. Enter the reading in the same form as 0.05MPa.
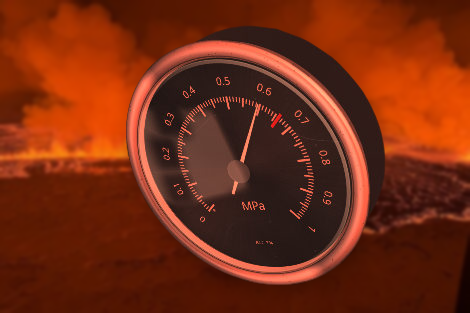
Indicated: 0.6MPa
